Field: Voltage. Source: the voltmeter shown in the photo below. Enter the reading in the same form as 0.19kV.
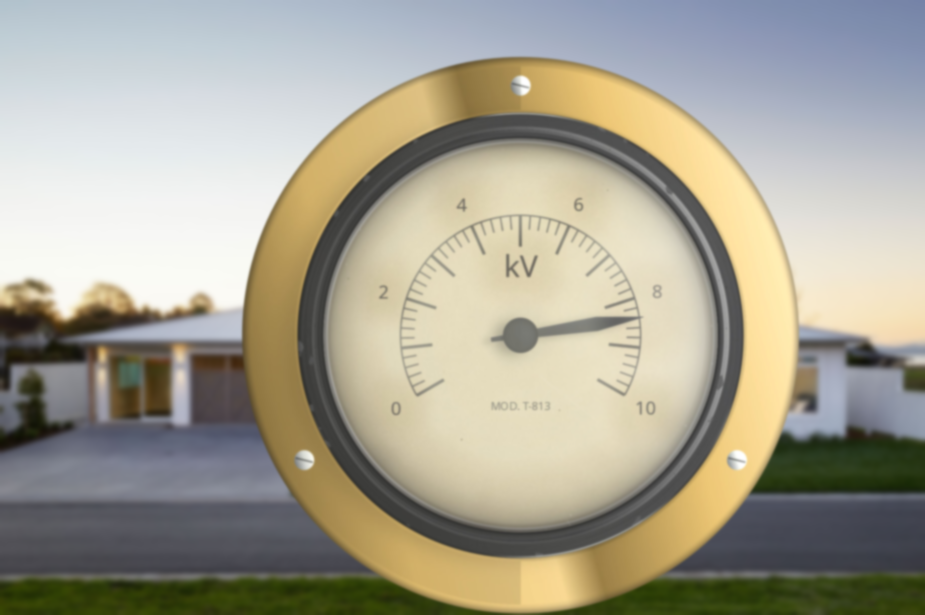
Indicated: 8.4kV
